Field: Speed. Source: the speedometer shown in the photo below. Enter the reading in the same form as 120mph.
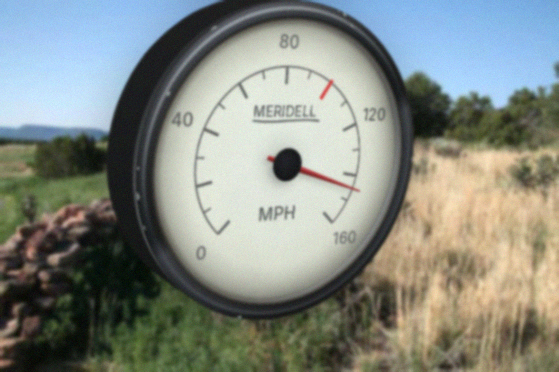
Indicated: 145mph
